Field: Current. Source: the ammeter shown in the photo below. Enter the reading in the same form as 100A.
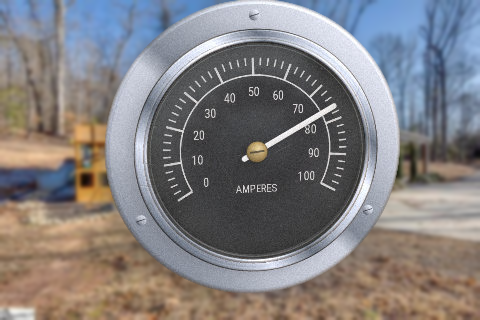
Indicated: 76A
